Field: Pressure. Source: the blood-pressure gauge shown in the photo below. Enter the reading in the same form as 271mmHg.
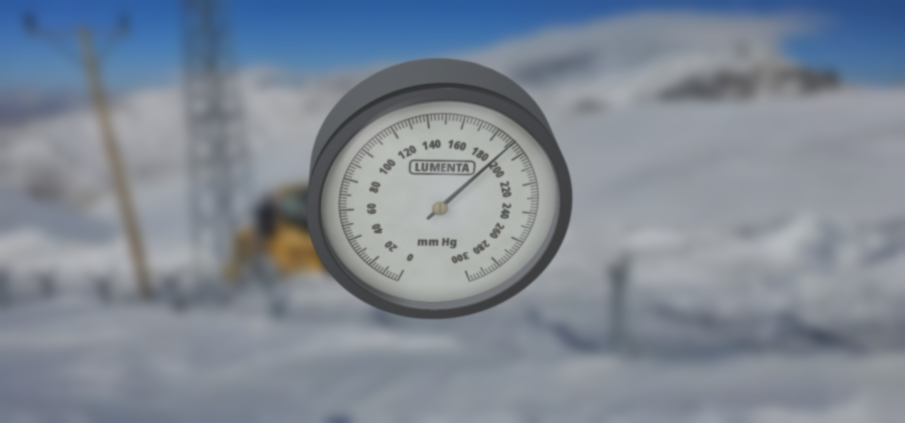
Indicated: 190mmHg
